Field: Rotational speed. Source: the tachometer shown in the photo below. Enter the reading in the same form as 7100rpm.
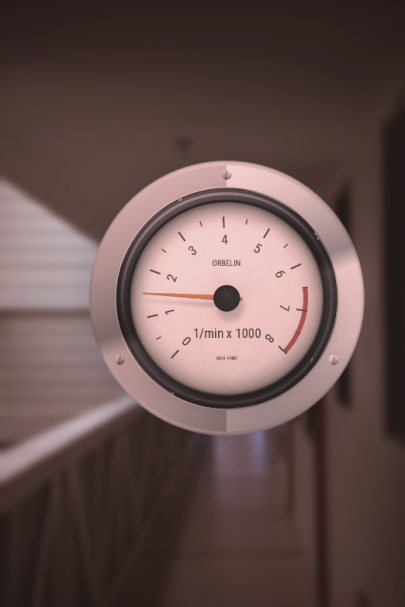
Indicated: 1500rpm
